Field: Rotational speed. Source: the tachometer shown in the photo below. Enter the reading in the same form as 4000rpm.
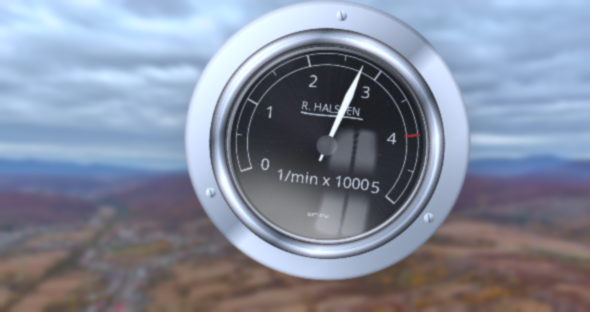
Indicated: 2750rpm
